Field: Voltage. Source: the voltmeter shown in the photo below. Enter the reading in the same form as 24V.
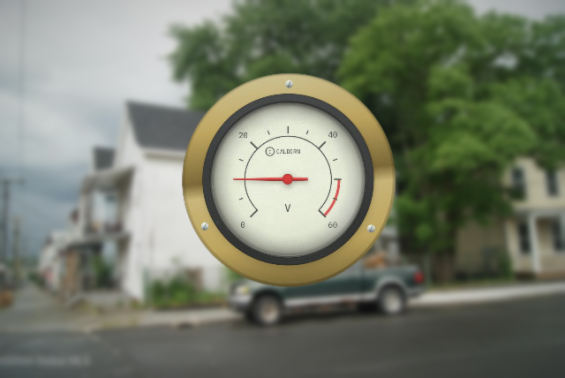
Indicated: 10V
